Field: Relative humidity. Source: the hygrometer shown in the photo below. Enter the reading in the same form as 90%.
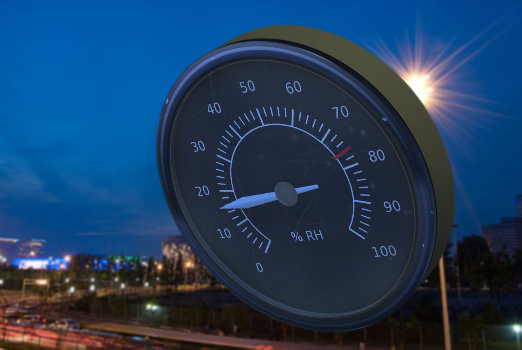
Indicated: 16%
